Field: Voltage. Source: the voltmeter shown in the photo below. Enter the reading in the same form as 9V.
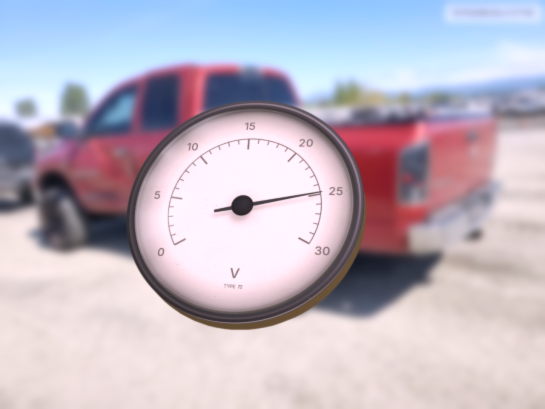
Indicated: 25V
